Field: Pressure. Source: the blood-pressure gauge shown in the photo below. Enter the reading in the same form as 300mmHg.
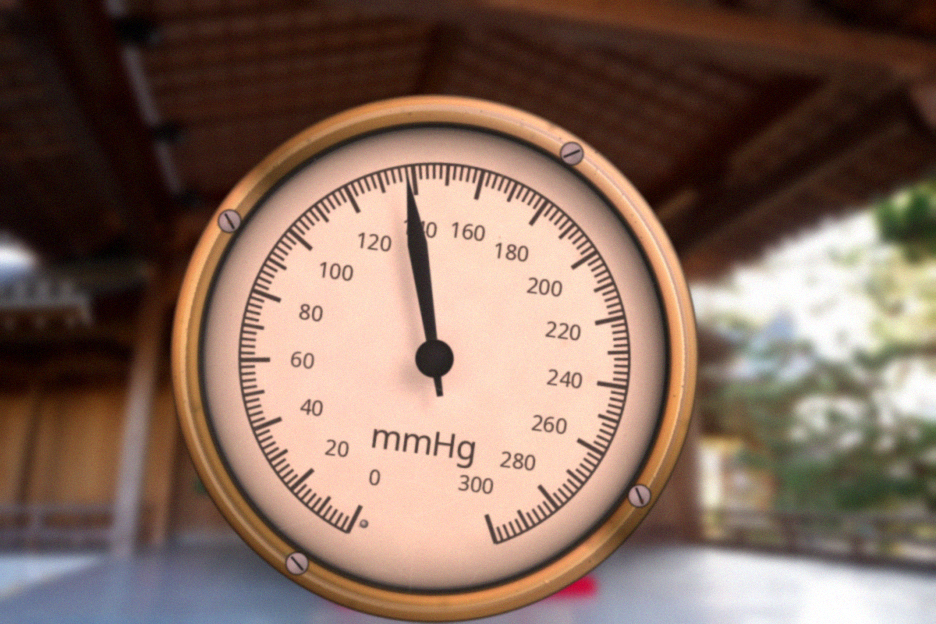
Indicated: 138mmHg
